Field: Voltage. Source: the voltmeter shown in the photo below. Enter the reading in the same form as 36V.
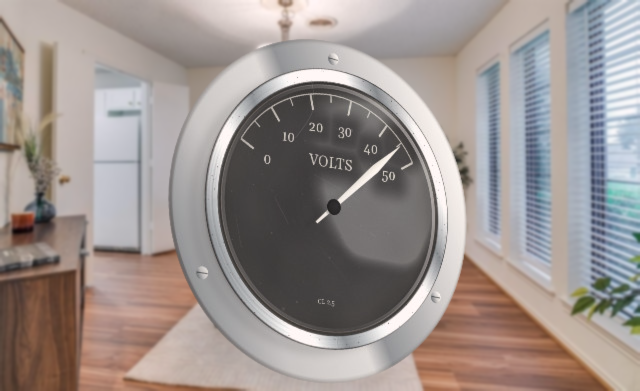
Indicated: 45V
